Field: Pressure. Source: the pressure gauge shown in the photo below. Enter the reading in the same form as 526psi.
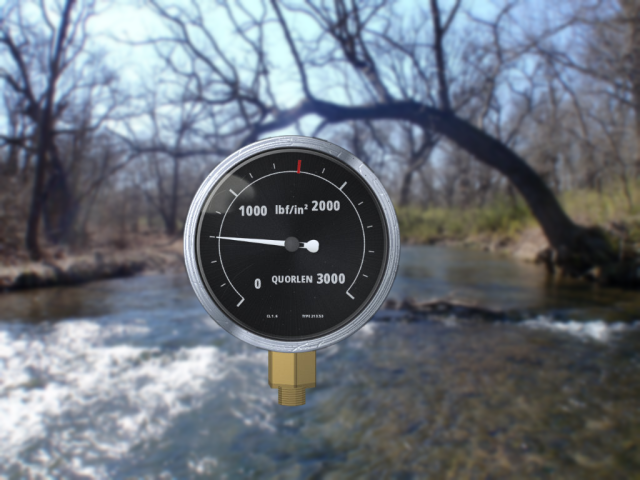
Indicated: 600psi
